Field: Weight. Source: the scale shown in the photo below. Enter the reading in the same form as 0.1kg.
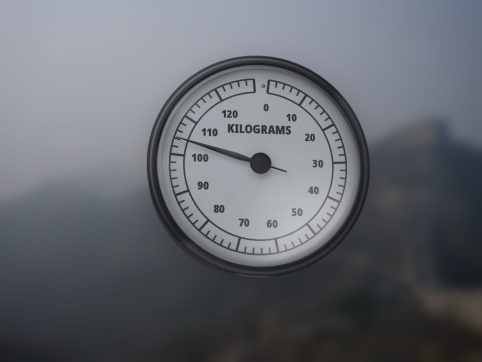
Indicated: 104kg
